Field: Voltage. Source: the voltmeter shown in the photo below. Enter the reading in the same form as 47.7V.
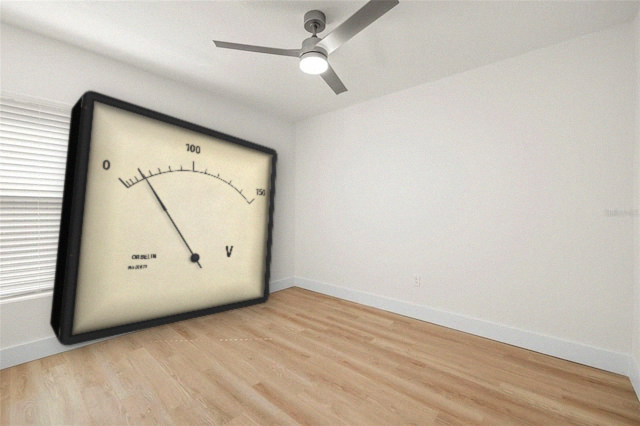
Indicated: 50V
